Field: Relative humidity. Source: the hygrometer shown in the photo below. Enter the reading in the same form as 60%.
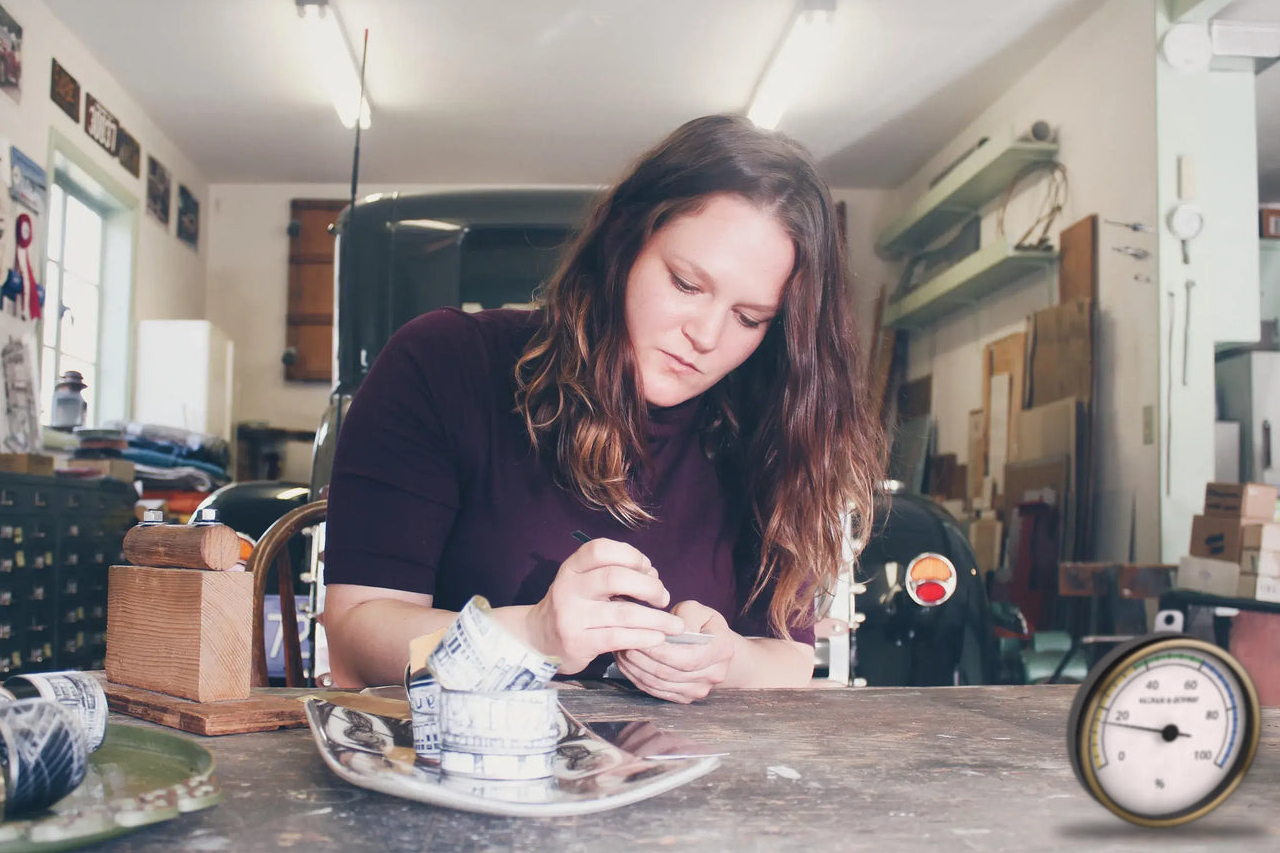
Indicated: 16%
